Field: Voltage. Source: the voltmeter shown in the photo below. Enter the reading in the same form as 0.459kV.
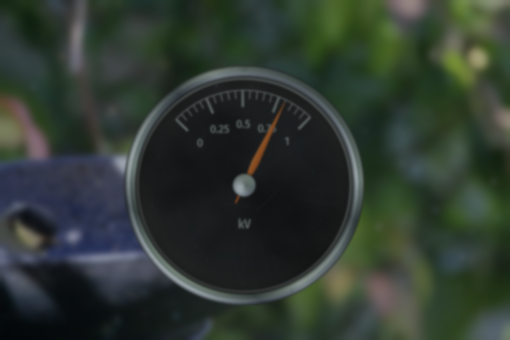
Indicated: 0.8kV
